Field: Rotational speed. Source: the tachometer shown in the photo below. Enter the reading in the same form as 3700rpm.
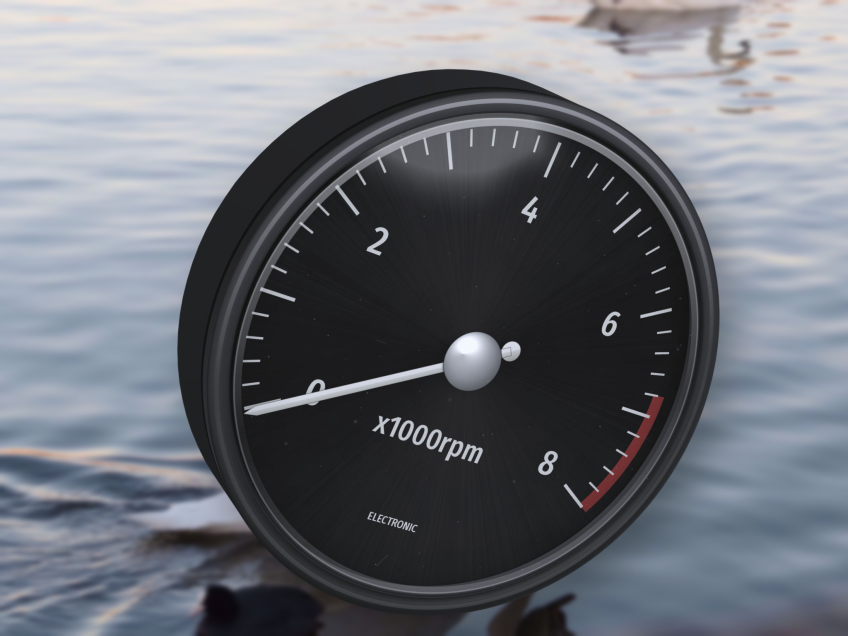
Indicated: 0rpm
